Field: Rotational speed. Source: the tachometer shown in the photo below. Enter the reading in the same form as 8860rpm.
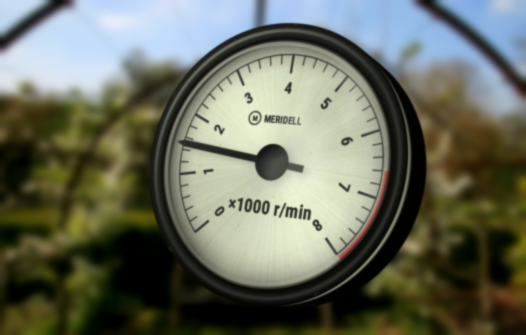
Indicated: 1500rpm
